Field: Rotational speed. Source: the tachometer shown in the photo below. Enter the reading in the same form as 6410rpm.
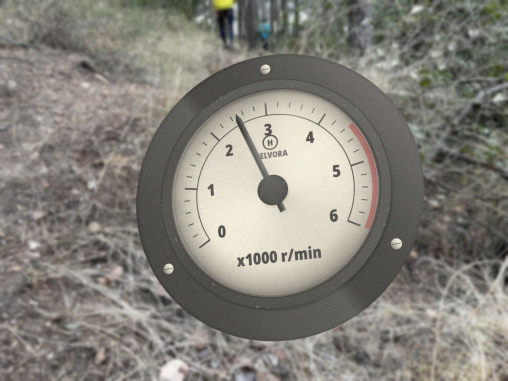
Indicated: 2500rpm
